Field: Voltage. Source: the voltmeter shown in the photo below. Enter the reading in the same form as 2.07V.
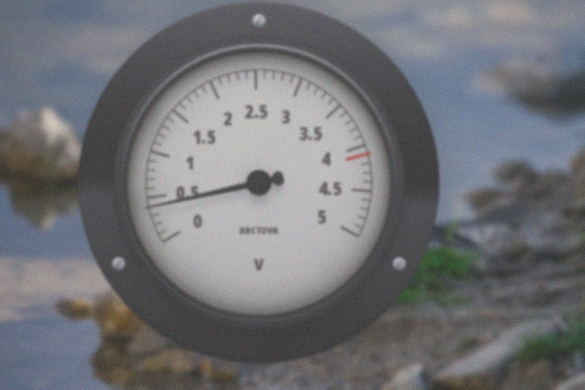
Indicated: 0.4V
